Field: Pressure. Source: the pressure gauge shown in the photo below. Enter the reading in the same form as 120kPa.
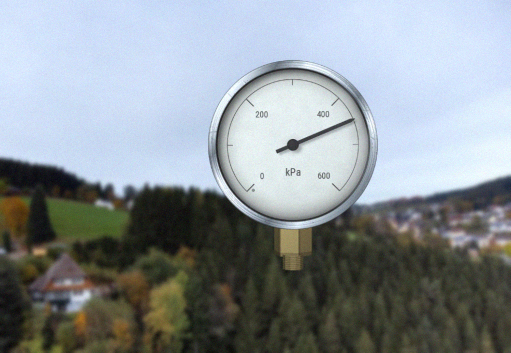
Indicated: 450kPa
